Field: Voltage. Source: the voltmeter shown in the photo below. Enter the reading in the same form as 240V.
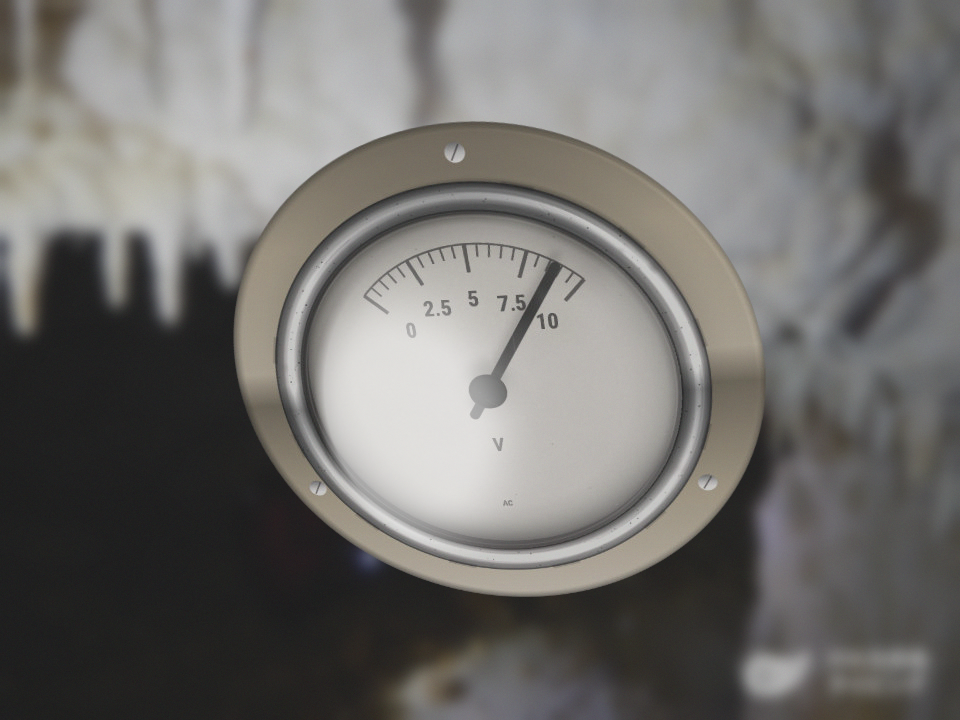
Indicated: 8.75V
